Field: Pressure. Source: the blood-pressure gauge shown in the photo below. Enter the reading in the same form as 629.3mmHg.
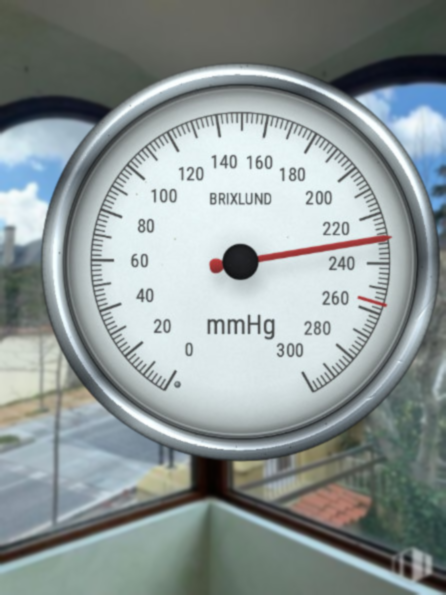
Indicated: 230mmHg
